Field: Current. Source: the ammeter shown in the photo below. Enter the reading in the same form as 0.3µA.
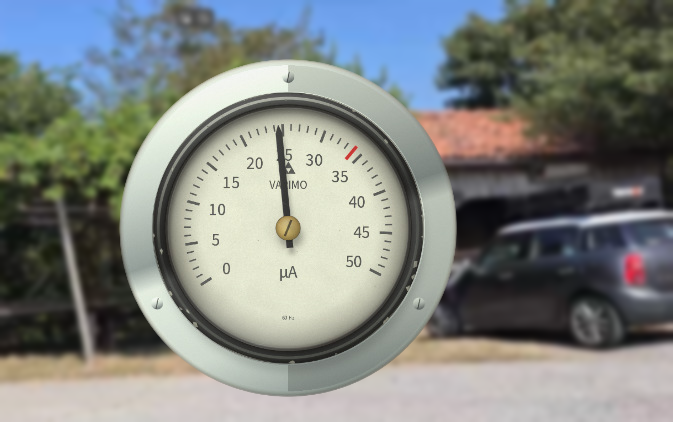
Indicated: 24.5µA
